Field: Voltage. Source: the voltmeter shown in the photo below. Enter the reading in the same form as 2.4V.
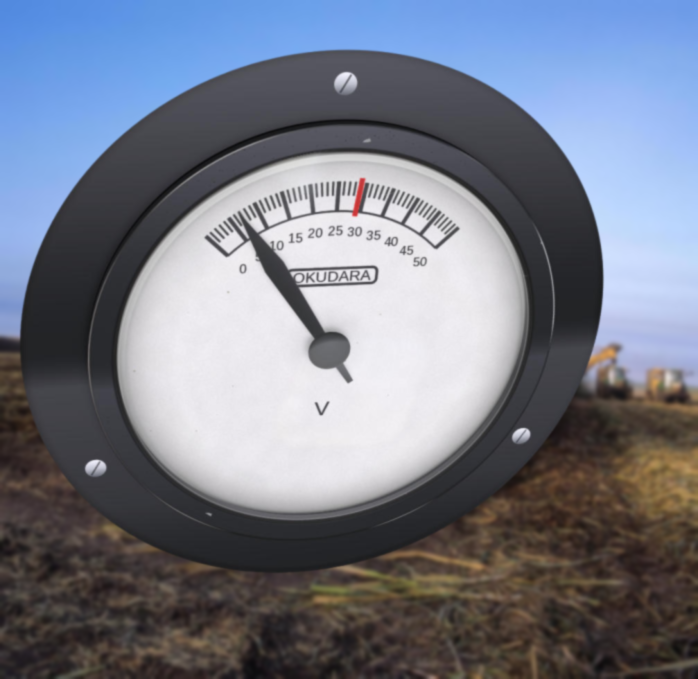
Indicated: 7V
